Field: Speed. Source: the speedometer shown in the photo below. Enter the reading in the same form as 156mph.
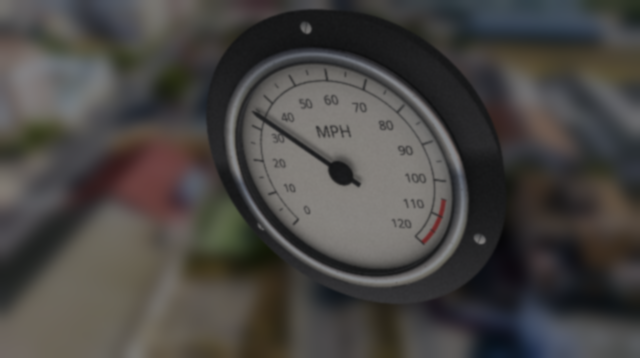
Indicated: 35mph
